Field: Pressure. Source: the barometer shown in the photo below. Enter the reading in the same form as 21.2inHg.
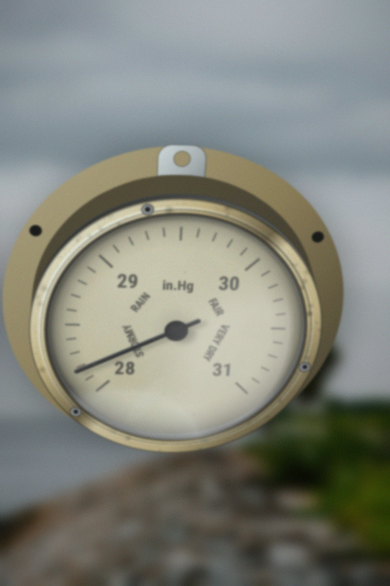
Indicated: 28.2inHg
